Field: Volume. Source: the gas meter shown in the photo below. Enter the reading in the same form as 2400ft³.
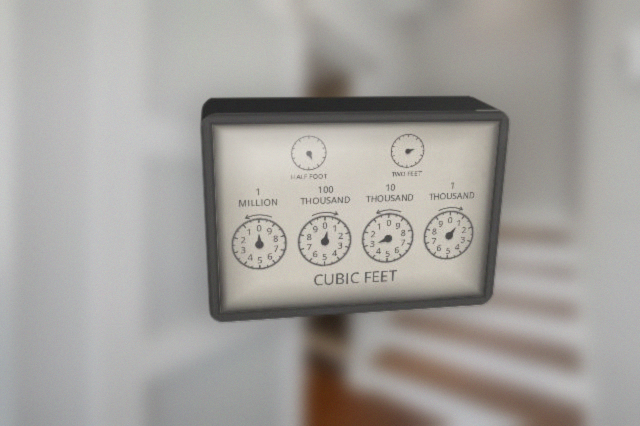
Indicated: 3100ft³
